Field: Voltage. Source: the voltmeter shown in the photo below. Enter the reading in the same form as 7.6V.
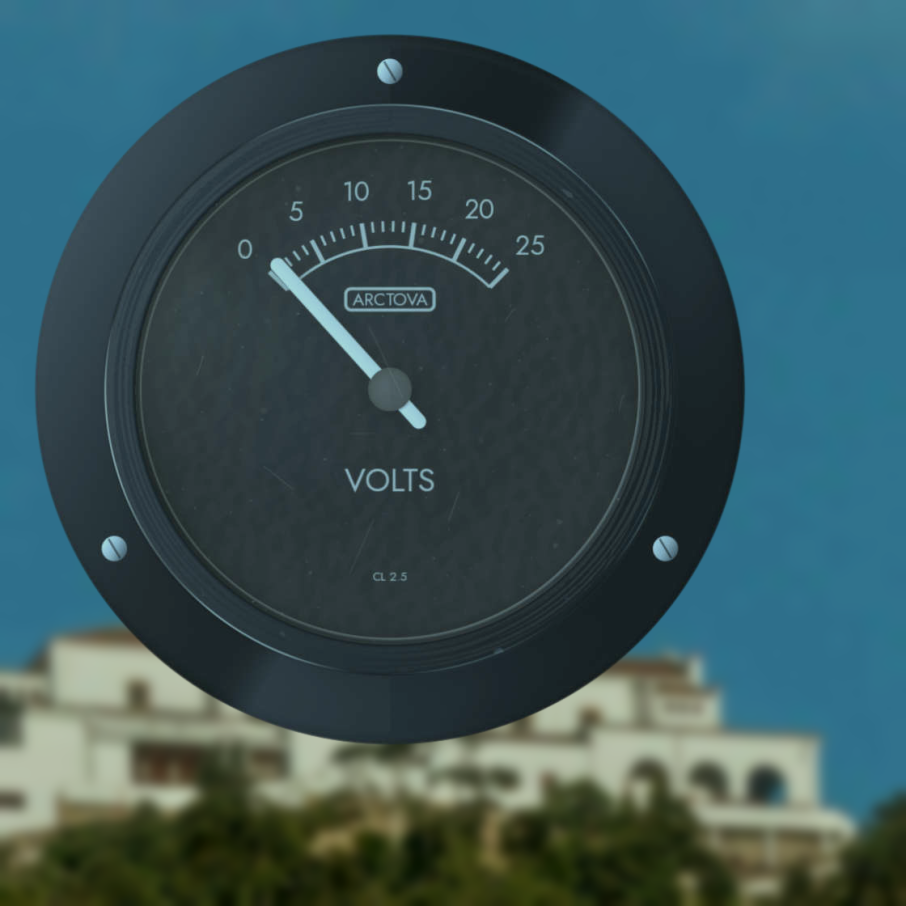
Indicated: 1V
